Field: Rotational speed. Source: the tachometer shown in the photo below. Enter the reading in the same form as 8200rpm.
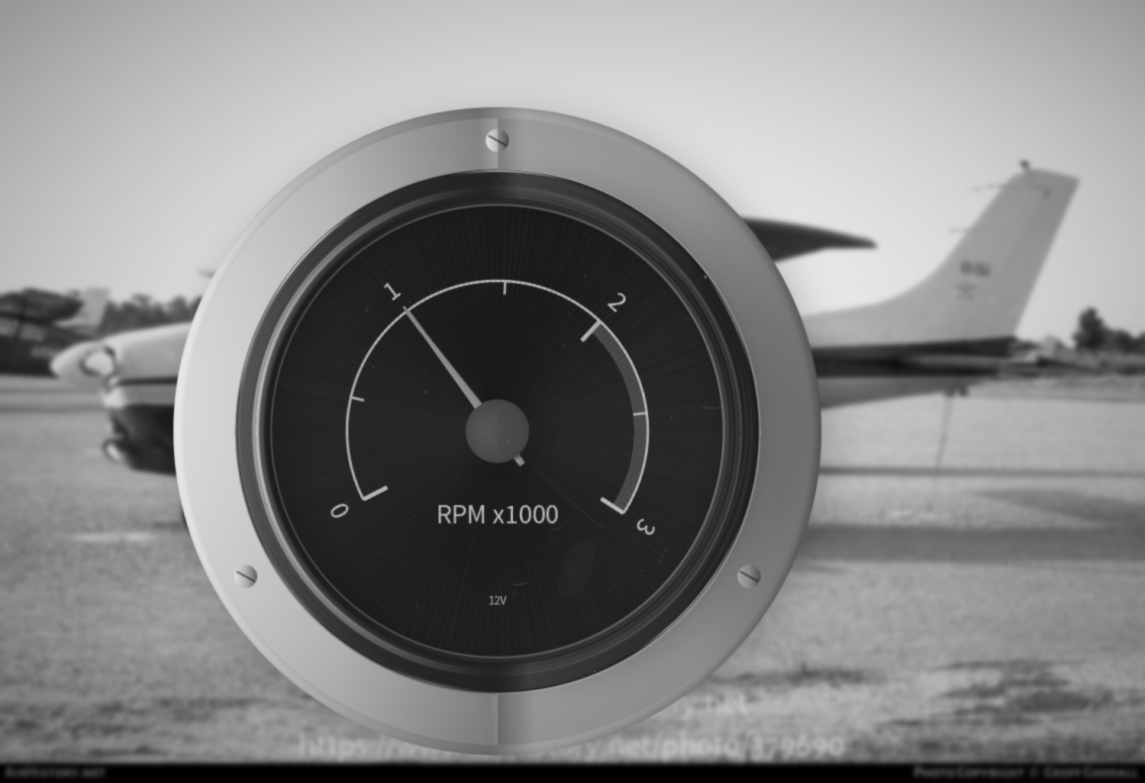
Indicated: 1000rpm
